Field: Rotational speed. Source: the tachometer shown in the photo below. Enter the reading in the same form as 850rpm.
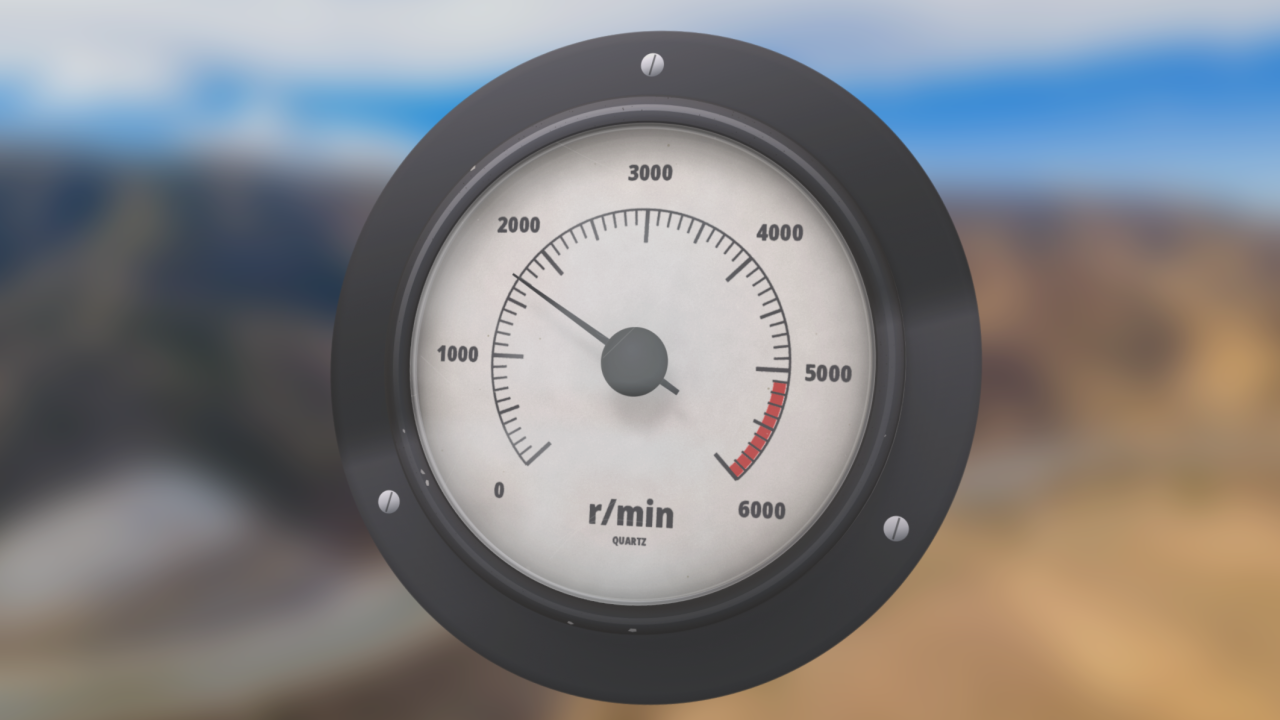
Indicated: 1700rpm
